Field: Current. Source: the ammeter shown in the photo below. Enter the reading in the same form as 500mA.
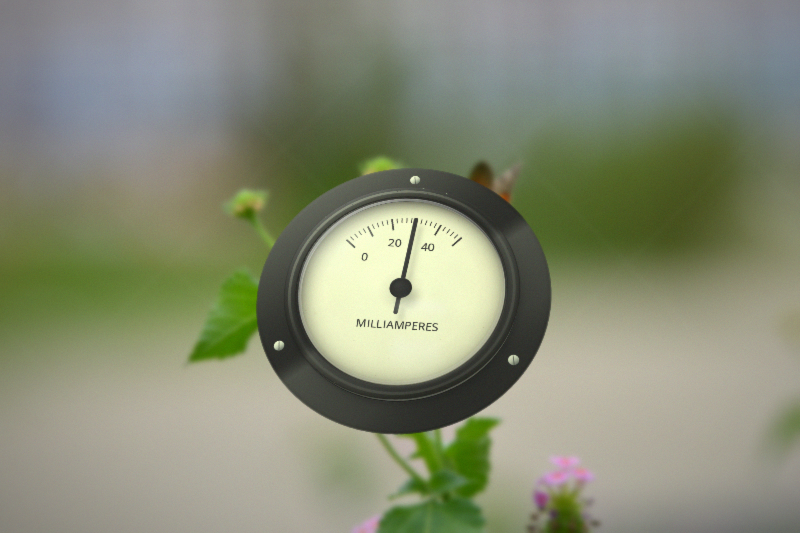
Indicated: 30mA
